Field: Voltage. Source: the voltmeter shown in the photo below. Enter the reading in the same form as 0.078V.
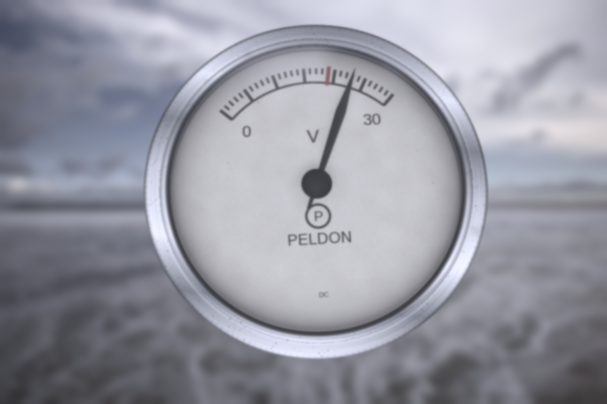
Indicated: 23V
